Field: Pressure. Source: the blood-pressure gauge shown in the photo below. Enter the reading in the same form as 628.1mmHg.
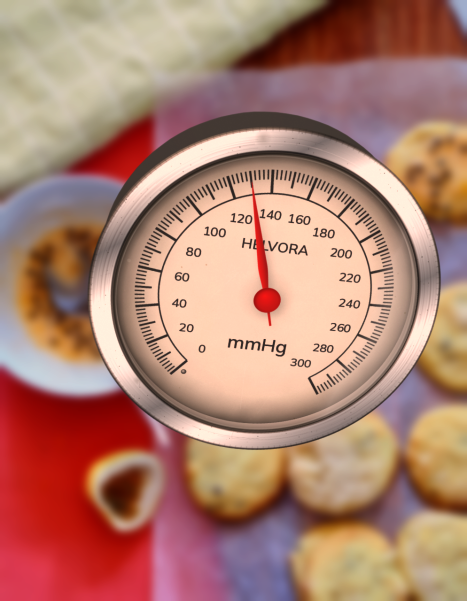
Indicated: 130mmHg
